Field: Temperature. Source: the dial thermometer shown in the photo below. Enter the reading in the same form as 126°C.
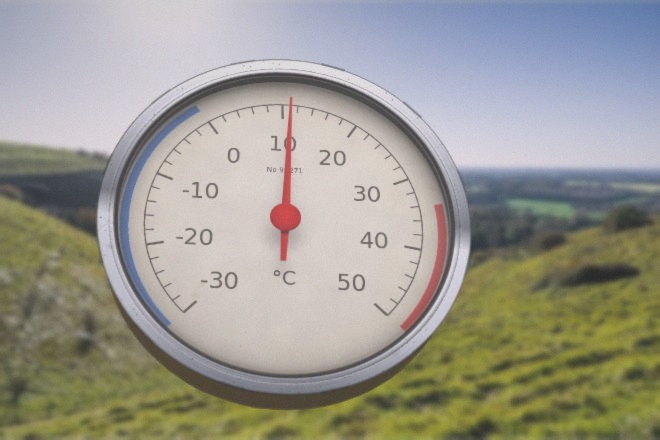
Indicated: 11°C
